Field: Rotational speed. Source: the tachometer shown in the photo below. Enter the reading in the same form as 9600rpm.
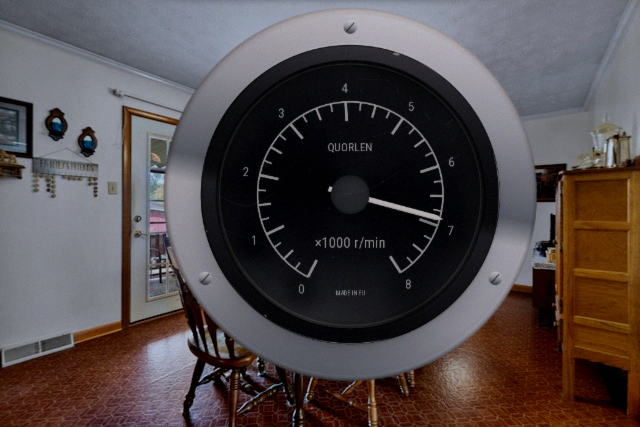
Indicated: 6875rpm
